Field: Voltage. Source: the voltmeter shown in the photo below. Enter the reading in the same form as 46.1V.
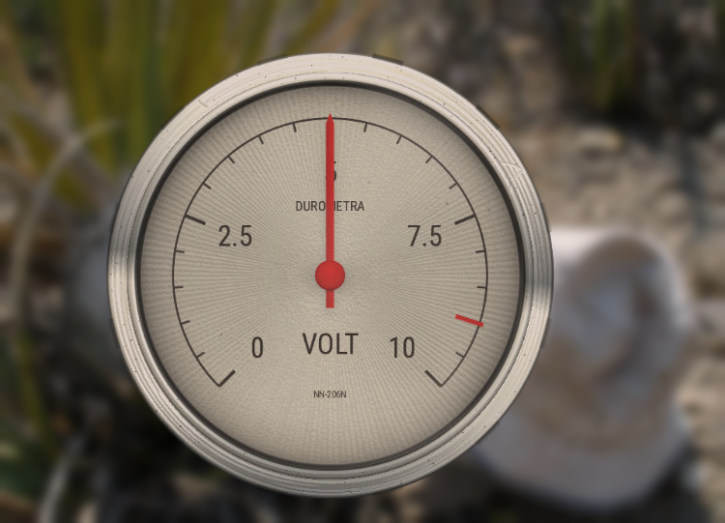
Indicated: 5V
